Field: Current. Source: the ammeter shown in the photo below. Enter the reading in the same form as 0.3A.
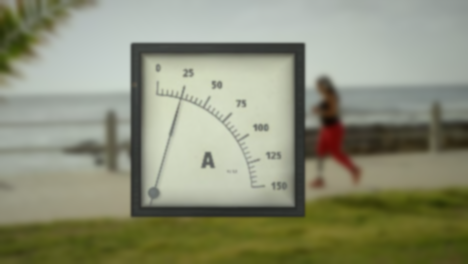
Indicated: 25A
